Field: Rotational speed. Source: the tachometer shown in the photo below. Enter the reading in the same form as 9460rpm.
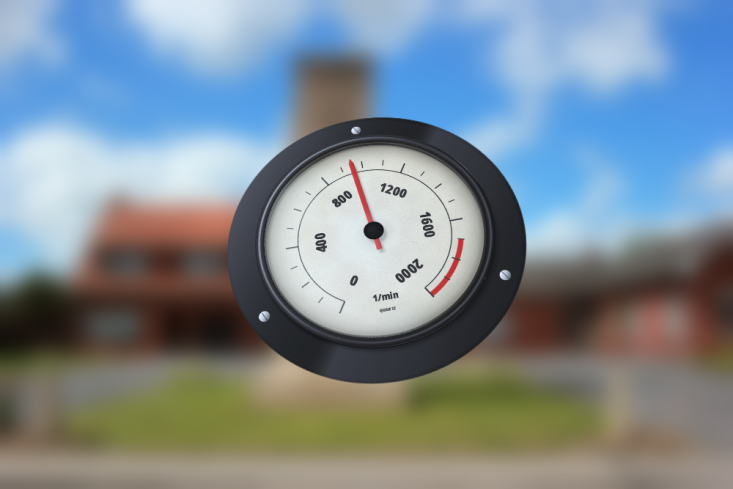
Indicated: 950rpm
